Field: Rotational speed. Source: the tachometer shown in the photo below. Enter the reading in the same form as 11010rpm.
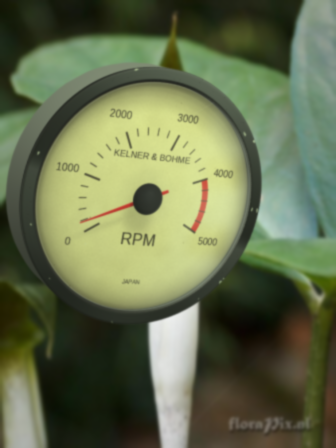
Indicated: 200rpm
